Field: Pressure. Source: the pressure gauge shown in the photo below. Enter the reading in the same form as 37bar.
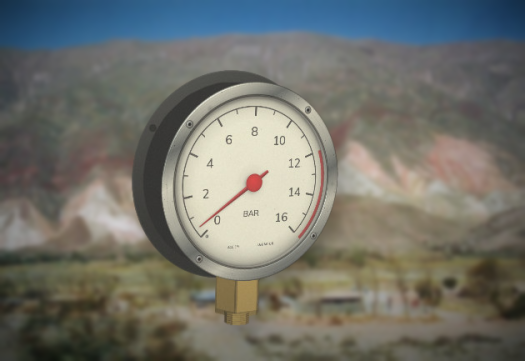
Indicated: 0.5bar
